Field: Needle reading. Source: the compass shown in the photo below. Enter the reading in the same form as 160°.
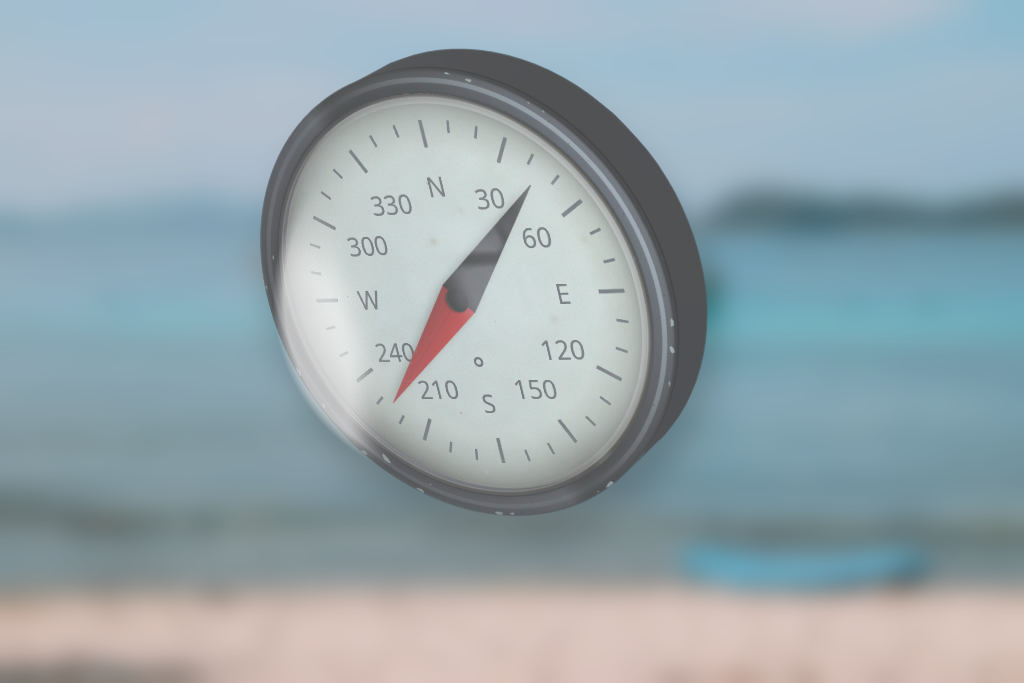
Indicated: 225°
